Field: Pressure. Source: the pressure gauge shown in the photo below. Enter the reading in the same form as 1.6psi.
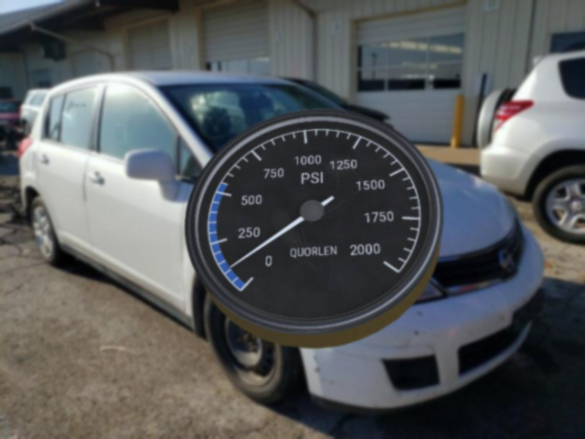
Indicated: 100psi
